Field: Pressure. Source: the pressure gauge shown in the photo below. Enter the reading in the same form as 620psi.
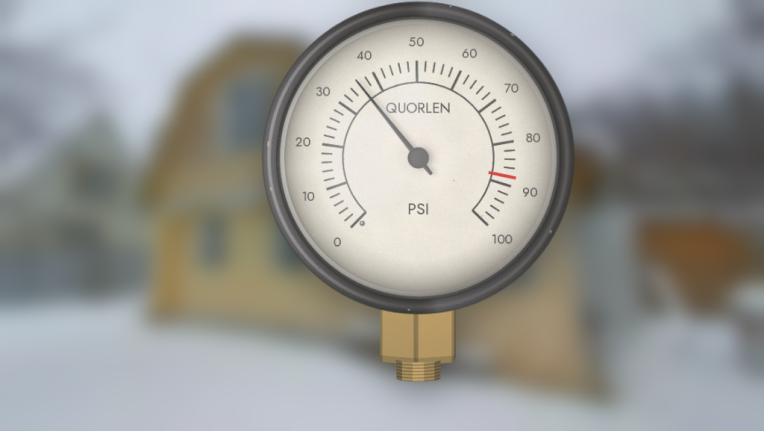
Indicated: 36psi
